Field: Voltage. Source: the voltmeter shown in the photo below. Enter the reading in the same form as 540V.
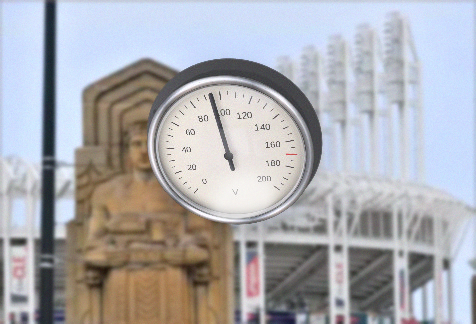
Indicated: 95V
